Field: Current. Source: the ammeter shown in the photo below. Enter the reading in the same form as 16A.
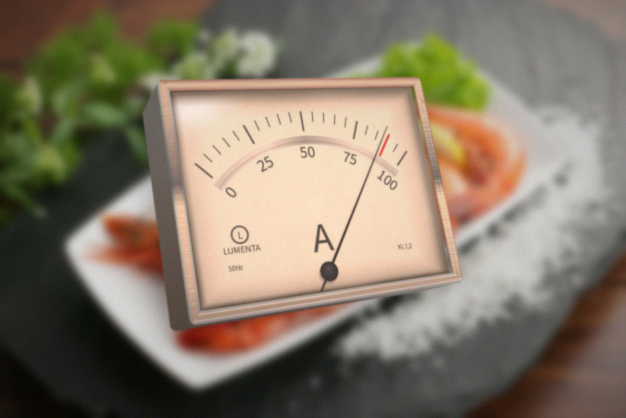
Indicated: 87.5A
